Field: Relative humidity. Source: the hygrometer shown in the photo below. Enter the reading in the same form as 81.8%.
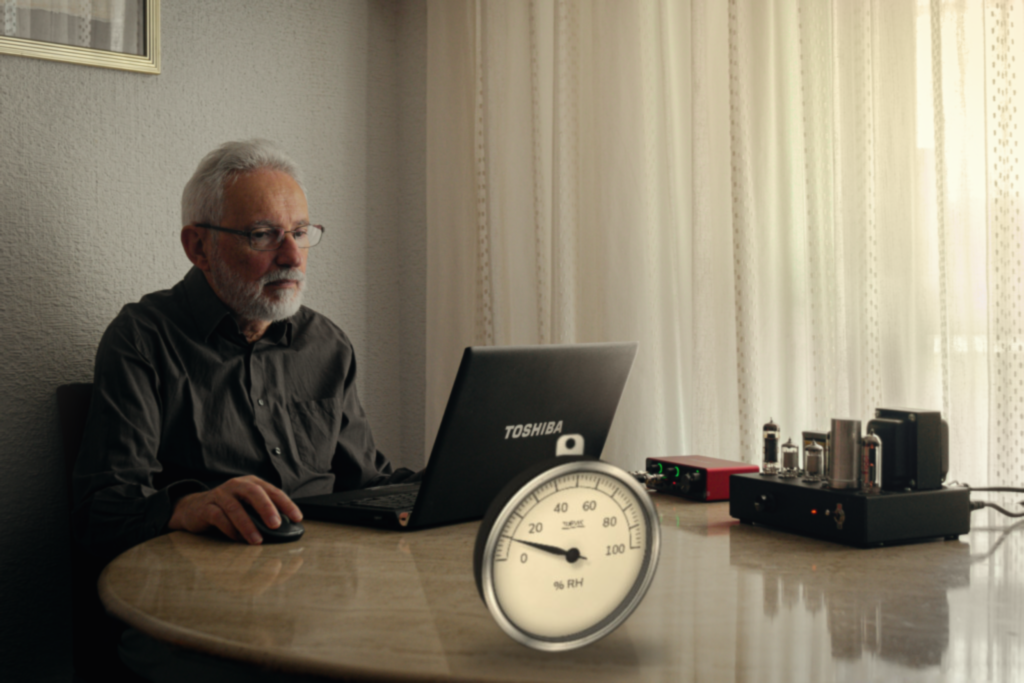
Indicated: 10%
